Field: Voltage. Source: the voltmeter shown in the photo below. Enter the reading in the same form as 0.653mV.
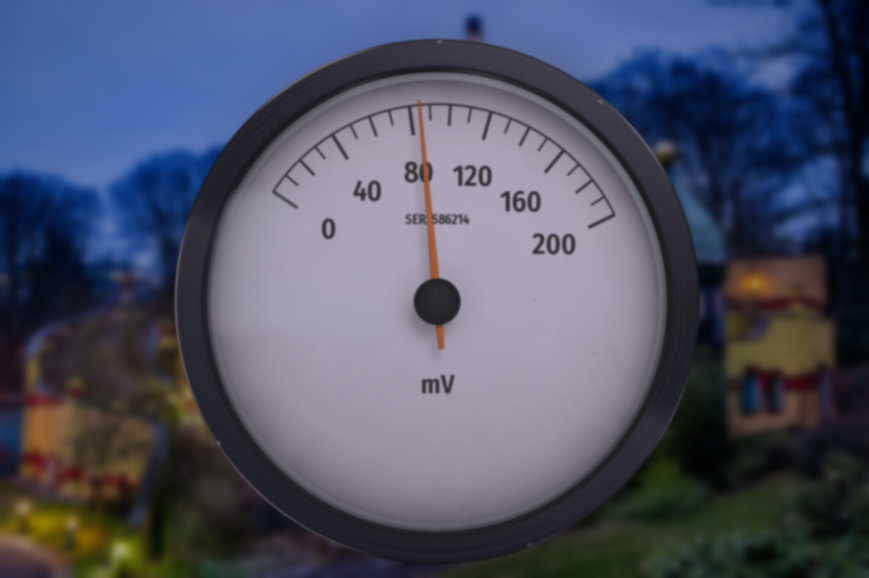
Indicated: 85mV
